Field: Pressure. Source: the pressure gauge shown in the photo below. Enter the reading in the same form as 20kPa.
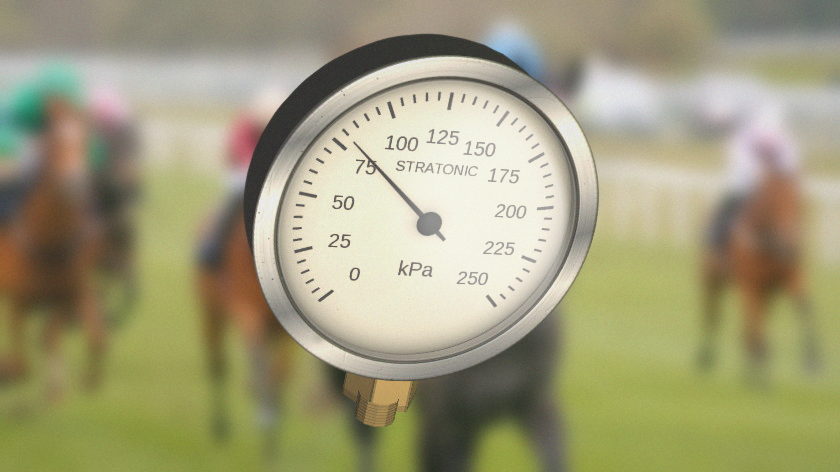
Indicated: 80kPa
